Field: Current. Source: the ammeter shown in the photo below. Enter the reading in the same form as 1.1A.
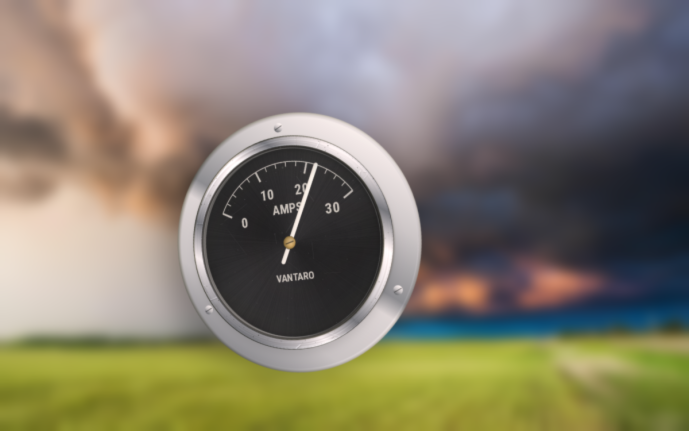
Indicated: 22A
